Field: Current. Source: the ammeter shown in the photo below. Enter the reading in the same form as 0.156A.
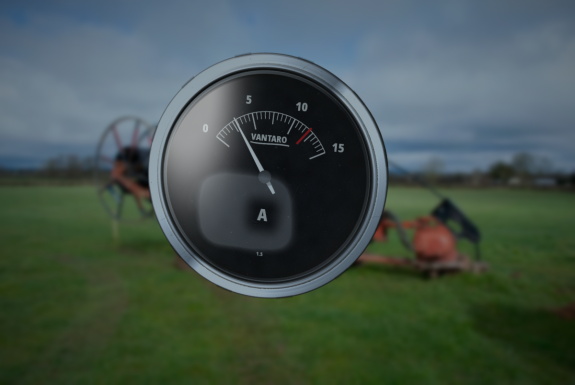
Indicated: 3A
